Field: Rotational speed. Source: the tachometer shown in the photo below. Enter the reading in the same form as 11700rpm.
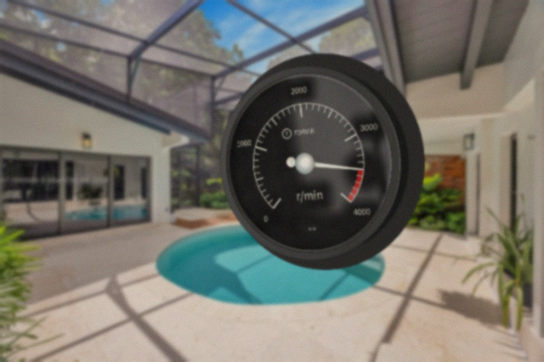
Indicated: 3500rpm
